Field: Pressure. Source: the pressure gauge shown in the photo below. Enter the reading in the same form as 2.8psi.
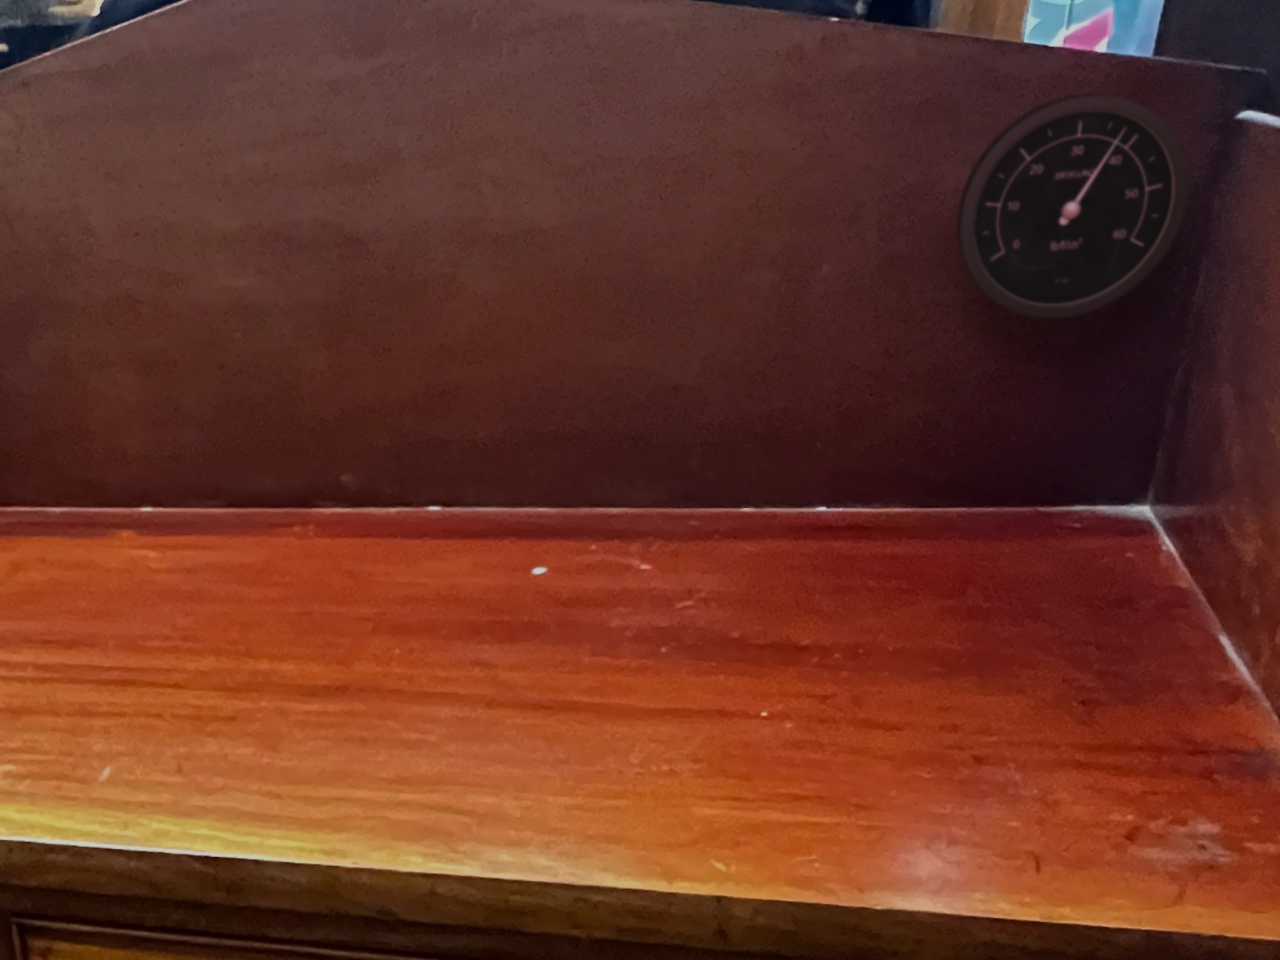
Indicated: 37.5psi
